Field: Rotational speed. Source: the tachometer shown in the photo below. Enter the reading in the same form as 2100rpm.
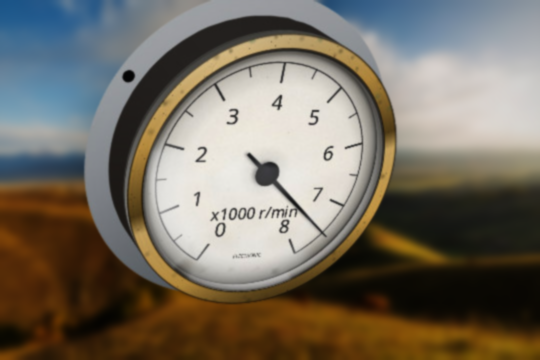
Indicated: 7500rpm
